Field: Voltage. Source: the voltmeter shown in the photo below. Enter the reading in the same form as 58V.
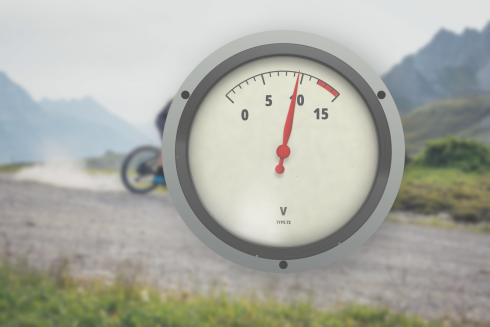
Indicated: 9.5V
